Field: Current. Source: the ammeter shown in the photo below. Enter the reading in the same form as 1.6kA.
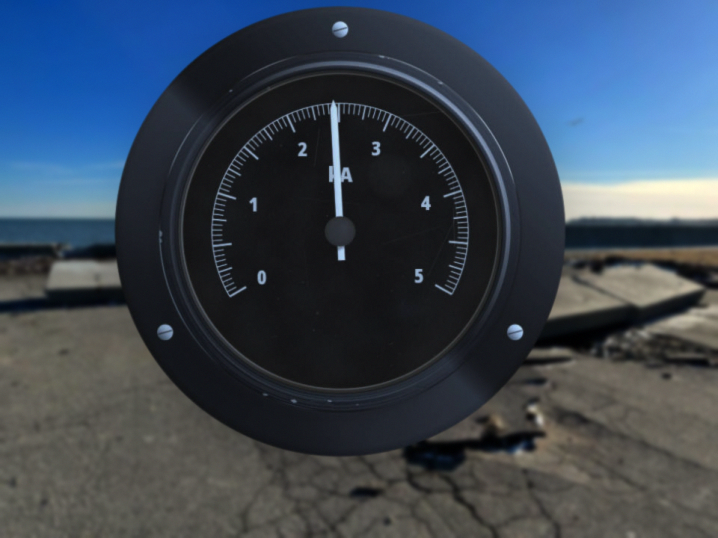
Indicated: 2.45kA
